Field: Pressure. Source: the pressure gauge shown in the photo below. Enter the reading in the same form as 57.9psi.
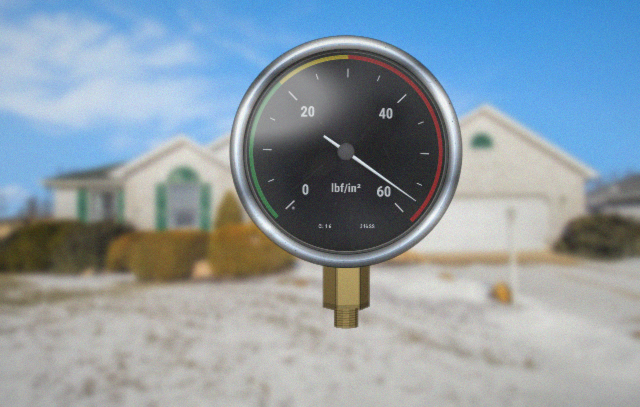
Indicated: 57.5psi
